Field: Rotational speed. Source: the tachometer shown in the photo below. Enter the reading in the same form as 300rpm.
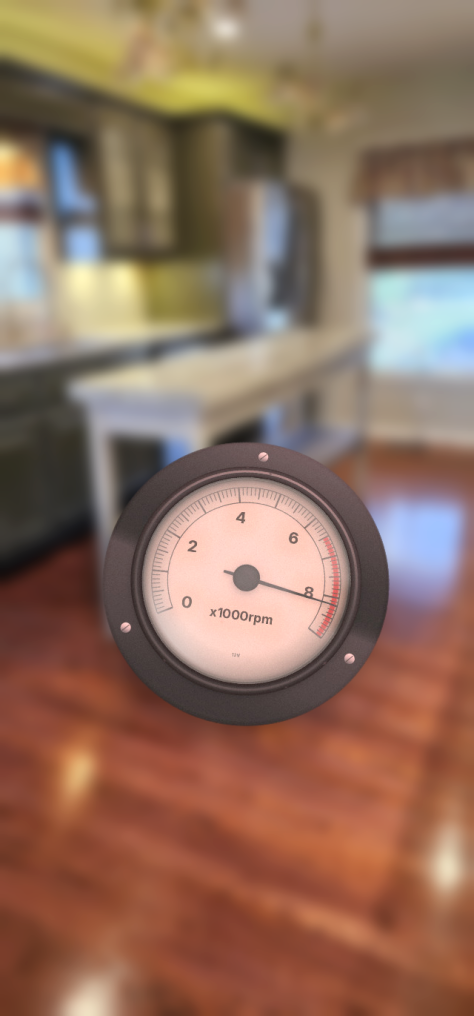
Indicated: 8200rpm
